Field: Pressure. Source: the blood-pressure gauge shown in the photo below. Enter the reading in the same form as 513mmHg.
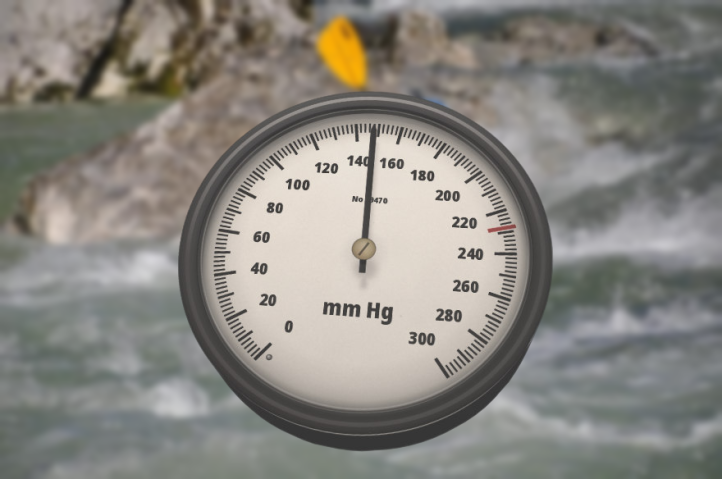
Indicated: 148mmHg
